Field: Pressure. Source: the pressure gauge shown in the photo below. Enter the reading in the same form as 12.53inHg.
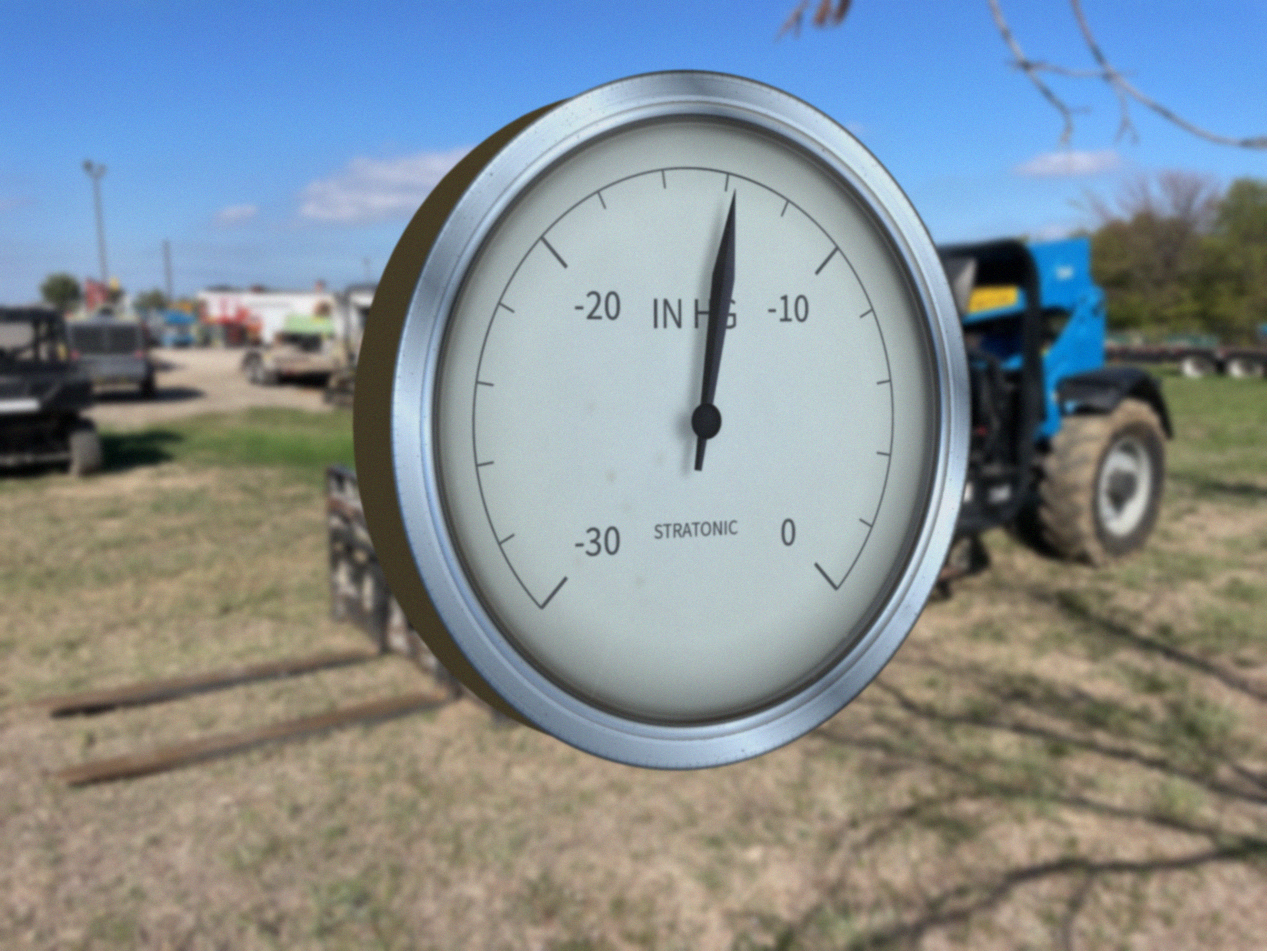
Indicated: -14inHg
